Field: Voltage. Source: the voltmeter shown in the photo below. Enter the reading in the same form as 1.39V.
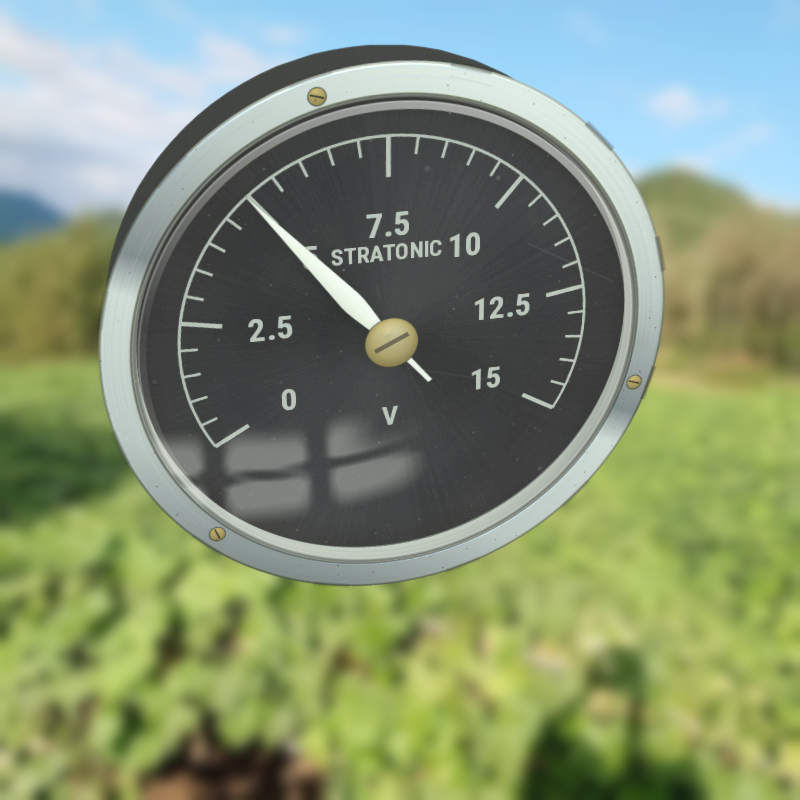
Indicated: 5V
